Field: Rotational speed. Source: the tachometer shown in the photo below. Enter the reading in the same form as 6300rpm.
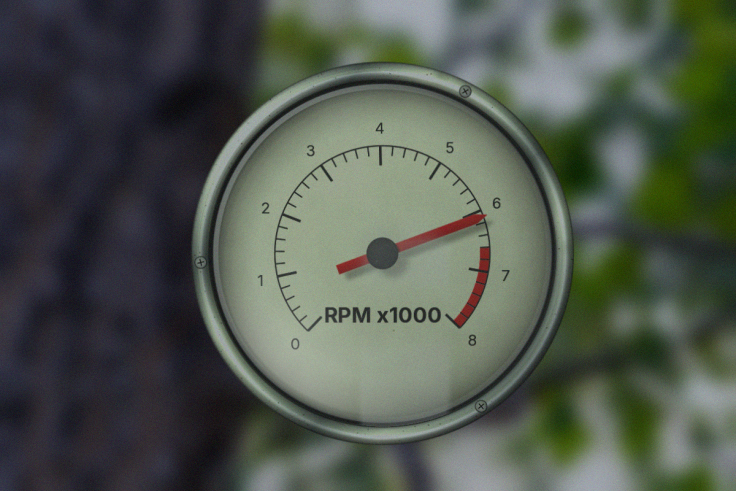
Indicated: 6100rpm
